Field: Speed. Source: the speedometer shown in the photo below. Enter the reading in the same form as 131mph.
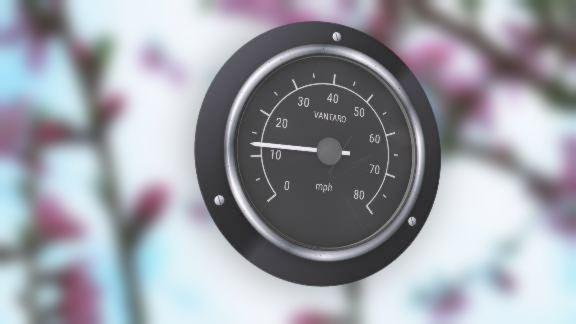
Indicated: 12.5mph
